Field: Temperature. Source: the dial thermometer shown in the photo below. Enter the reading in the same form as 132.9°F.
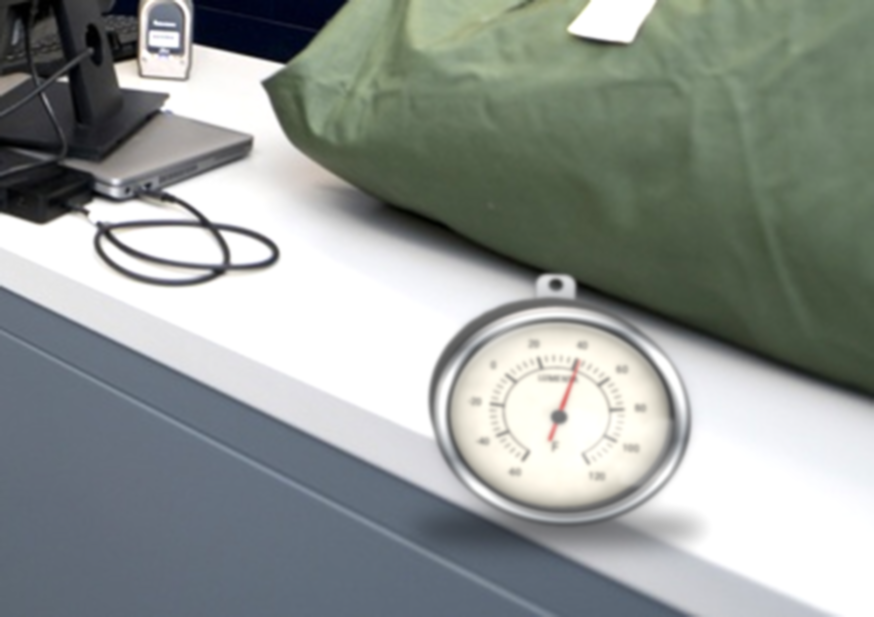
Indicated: 40°F
